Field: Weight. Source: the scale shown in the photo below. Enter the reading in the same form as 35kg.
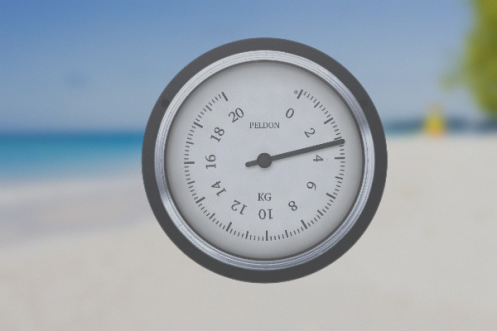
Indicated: 3.2kg
